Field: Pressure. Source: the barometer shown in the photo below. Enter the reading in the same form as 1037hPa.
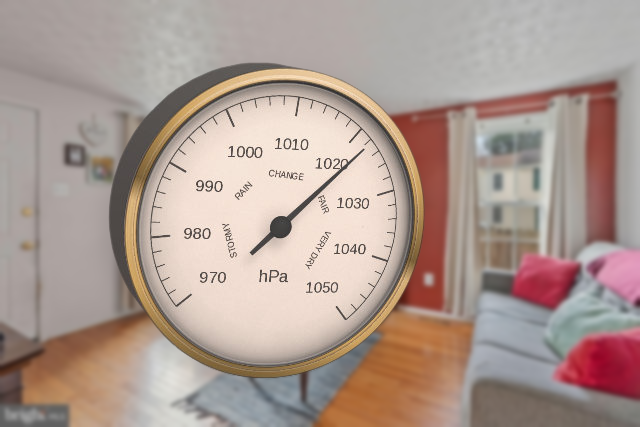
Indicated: 1022hPa
